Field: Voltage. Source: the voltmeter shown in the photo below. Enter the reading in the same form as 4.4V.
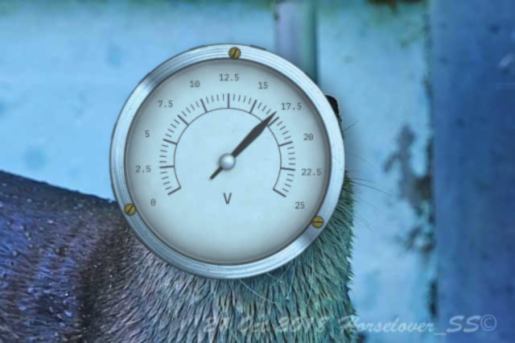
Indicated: 17V
